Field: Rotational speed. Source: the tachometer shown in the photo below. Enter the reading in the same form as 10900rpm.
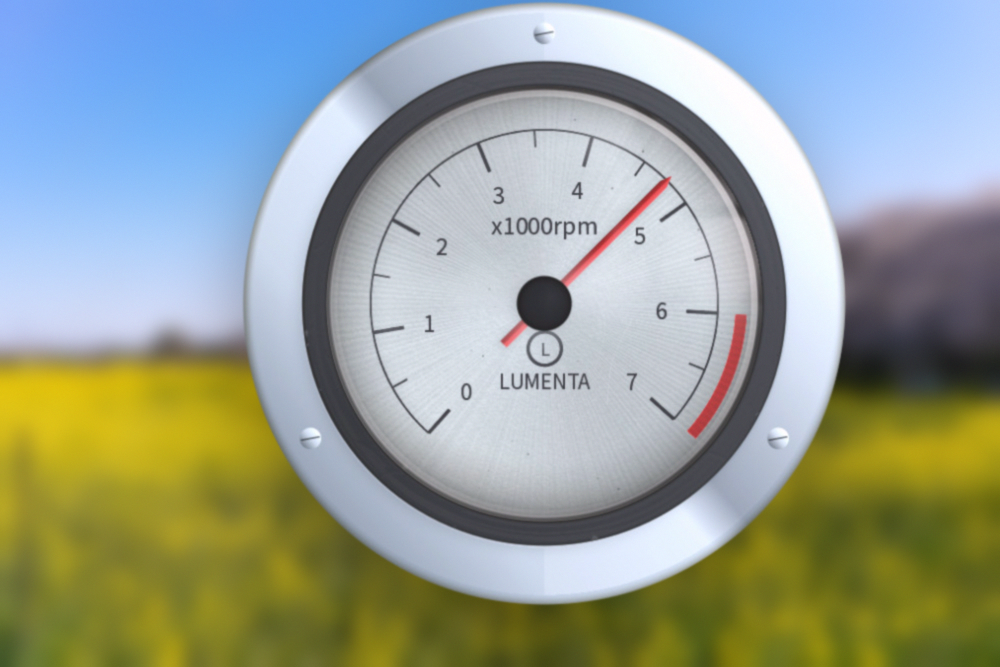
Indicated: 4750rpm
